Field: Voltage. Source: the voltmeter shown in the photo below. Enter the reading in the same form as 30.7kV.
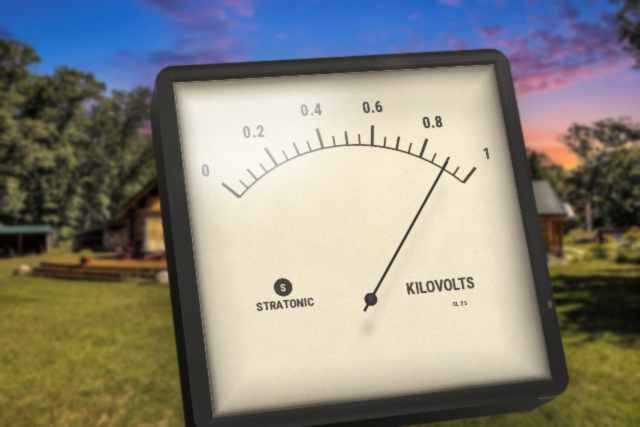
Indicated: 0.9kV
